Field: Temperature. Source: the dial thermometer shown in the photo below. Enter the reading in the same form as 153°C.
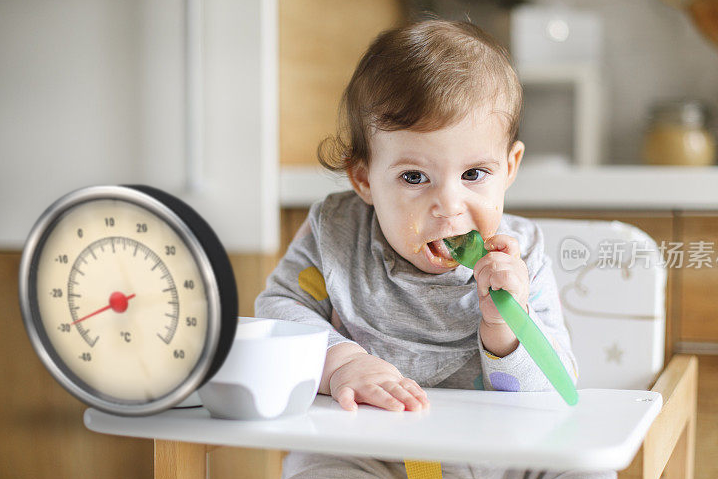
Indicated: -30°C
